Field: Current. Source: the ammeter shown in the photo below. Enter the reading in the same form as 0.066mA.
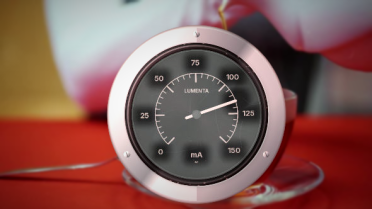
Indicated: 115mA
